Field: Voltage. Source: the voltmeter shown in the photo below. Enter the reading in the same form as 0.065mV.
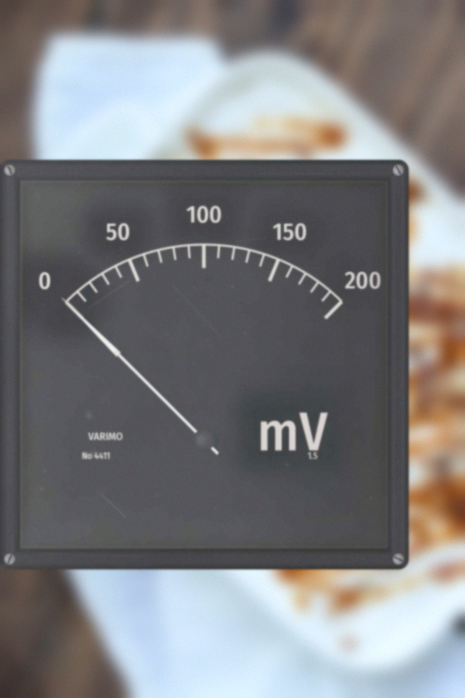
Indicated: 0mV
